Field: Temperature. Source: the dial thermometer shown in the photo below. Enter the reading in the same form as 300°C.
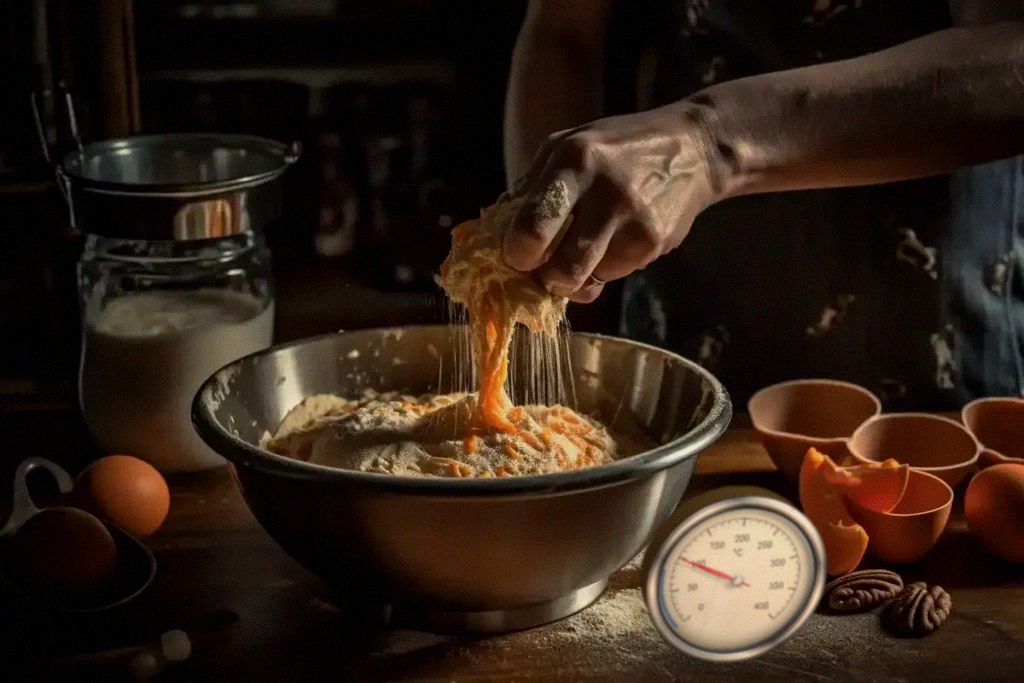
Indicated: 100°C
